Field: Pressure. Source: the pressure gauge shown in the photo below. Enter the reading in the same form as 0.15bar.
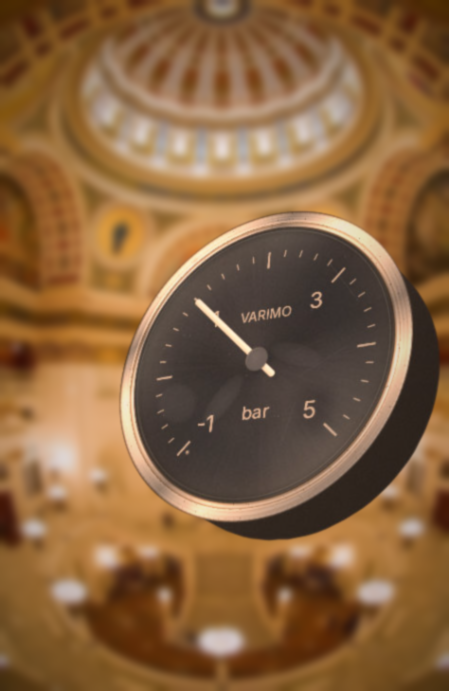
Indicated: 1bar
